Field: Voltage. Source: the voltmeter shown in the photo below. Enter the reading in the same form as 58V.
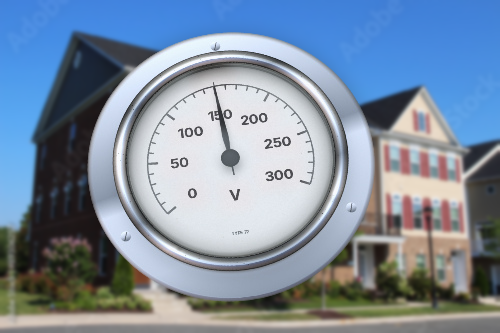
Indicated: 150V
